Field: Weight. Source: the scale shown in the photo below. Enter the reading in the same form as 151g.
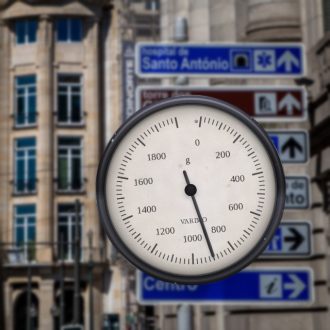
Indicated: 900g
